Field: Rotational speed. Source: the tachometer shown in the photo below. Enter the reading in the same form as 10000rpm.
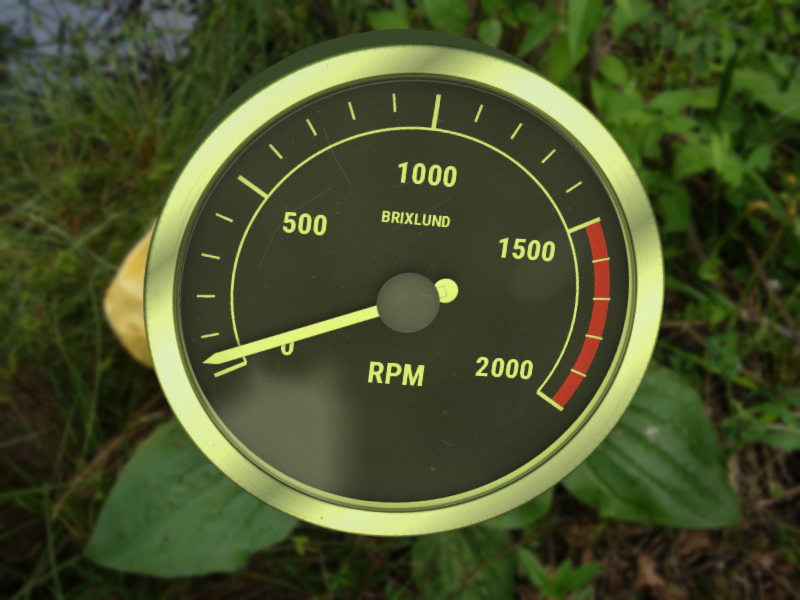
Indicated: 50rpm
